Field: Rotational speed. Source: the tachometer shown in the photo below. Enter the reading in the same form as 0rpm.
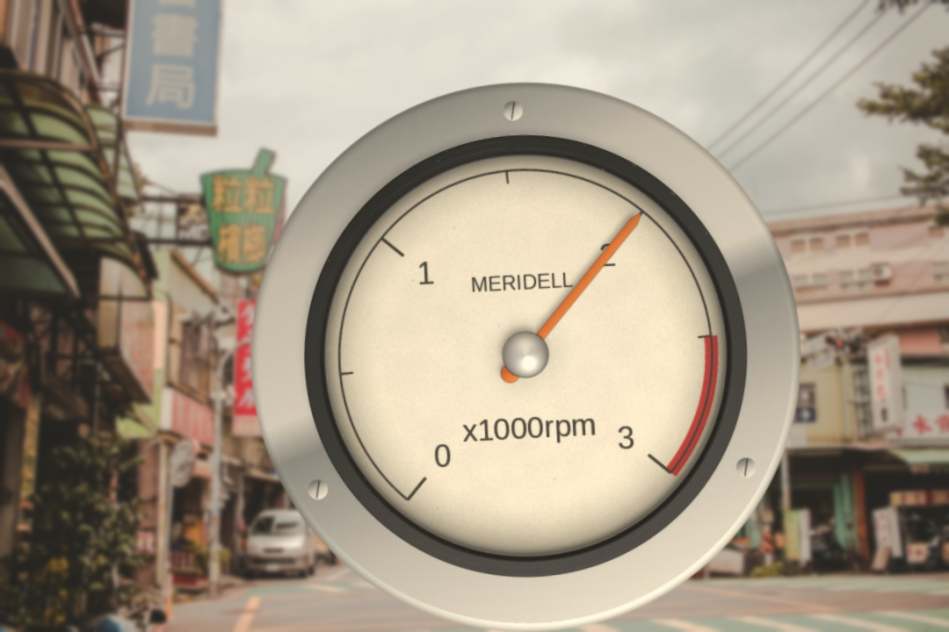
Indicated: 2000rpm
